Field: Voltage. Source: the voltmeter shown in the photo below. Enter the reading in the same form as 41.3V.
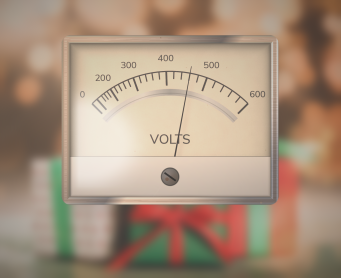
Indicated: 460V
